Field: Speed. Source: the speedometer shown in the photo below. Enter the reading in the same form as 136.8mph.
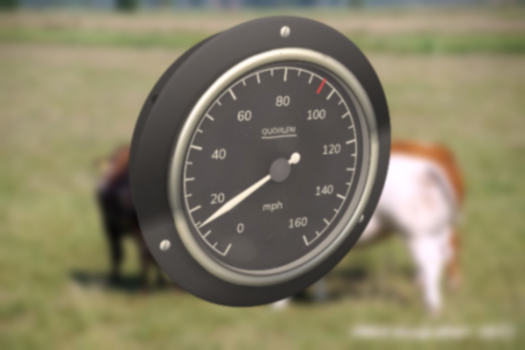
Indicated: 15mph
